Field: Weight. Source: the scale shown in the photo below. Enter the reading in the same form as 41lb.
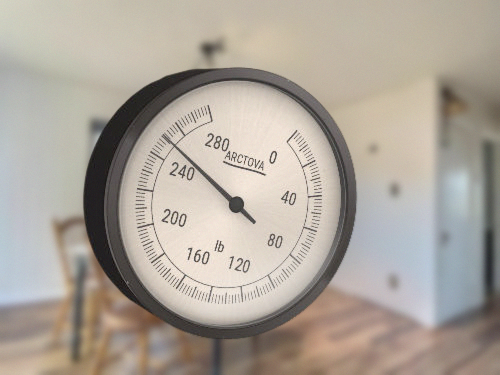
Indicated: 250lb
